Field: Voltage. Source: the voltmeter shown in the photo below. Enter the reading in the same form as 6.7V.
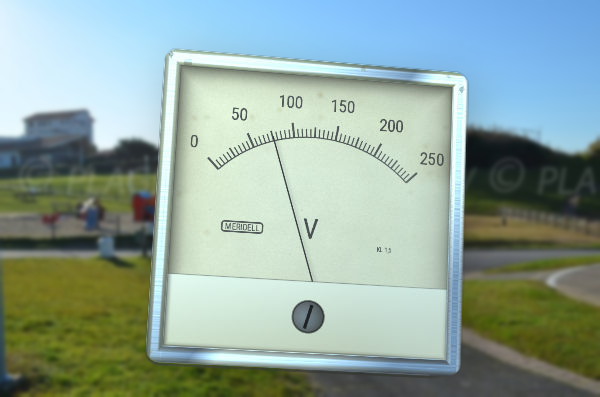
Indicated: 75V
